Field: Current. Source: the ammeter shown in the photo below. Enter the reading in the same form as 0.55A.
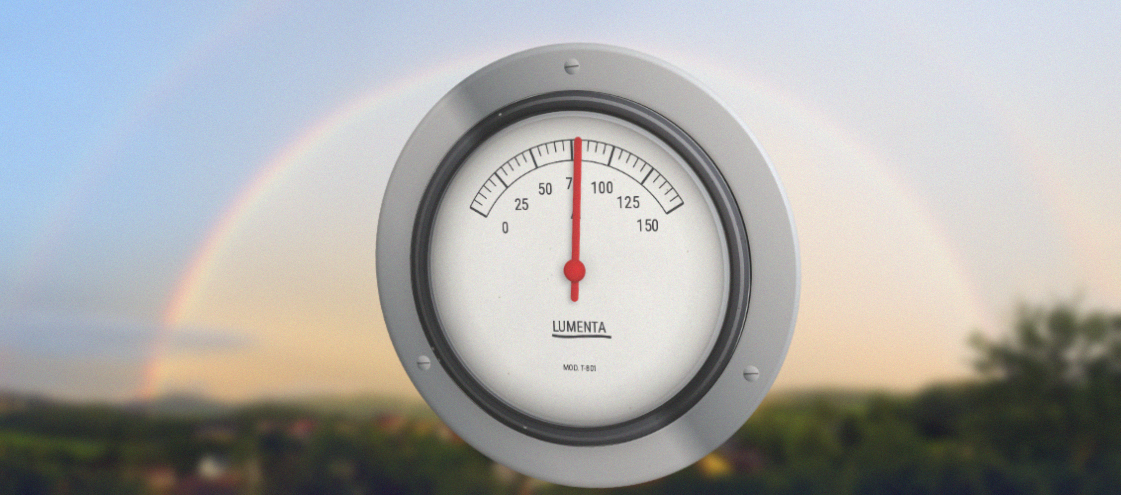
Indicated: 80A
